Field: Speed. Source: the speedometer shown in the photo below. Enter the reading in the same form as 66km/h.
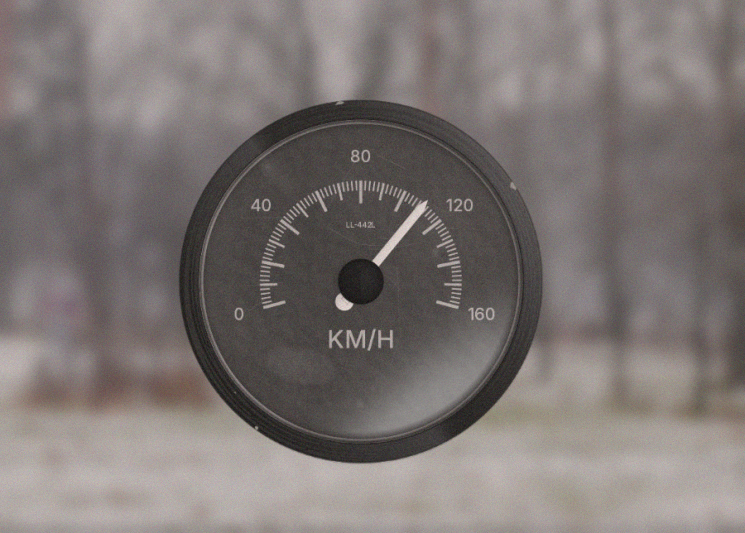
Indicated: 110km/h
